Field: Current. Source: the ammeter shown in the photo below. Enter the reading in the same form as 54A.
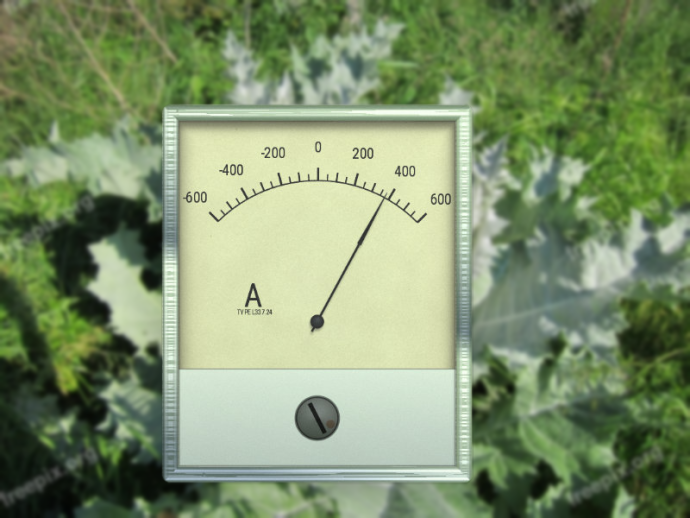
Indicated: 375A
